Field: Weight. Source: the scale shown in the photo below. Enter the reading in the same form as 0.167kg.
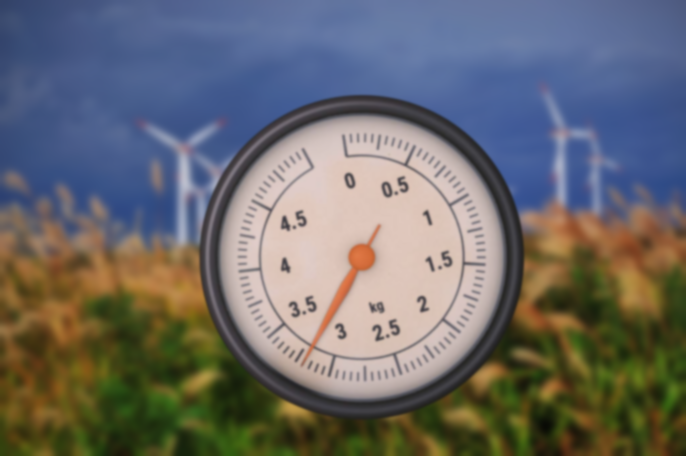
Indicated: 3.2kg
